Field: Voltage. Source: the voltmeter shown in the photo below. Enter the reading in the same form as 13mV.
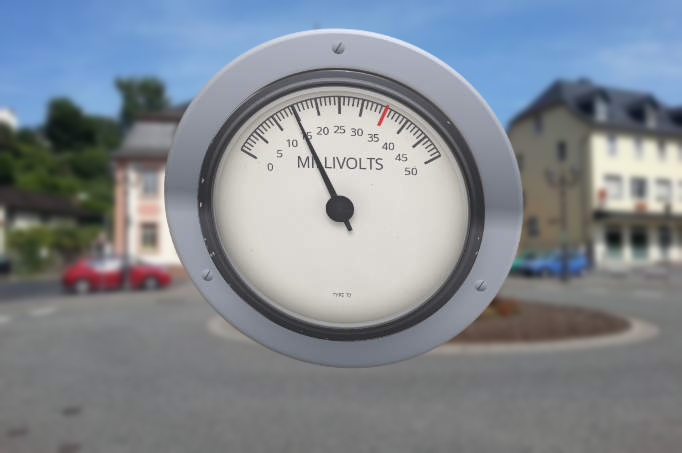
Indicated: 15mV
